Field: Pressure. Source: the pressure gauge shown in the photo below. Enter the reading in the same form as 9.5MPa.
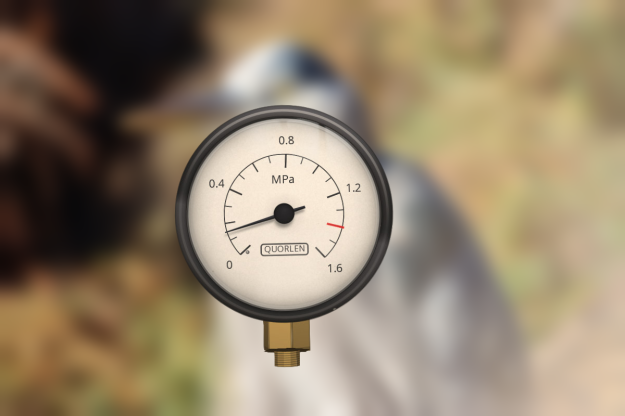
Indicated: 0.15MPa
